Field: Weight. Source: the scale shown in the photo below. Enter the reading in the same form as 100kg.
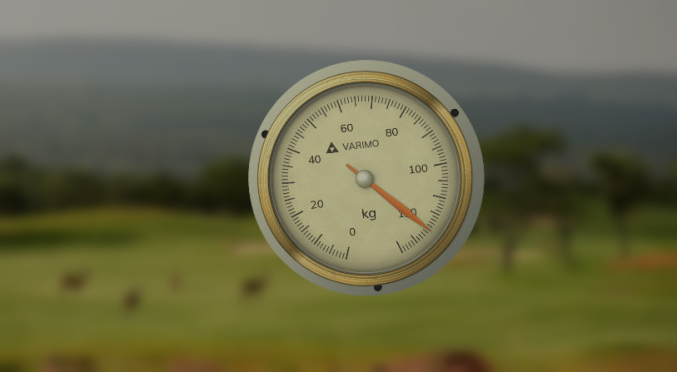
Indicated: 120kg
